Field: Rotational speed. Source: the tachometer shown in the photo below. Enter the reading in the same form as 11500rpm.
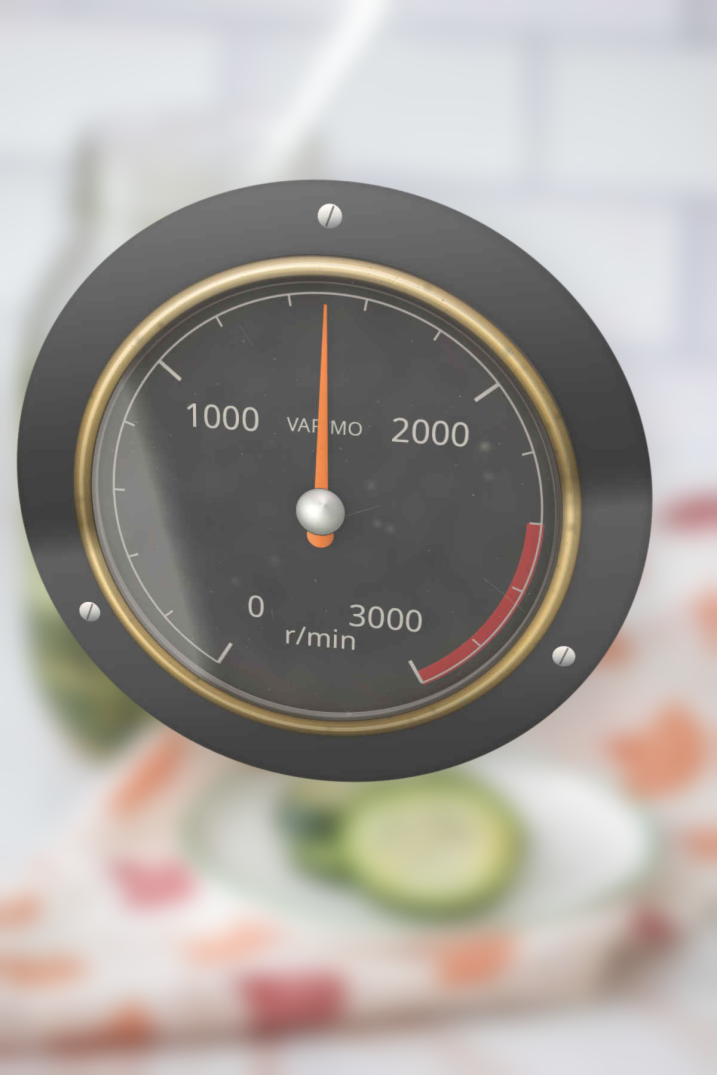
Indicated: 1500rpm
